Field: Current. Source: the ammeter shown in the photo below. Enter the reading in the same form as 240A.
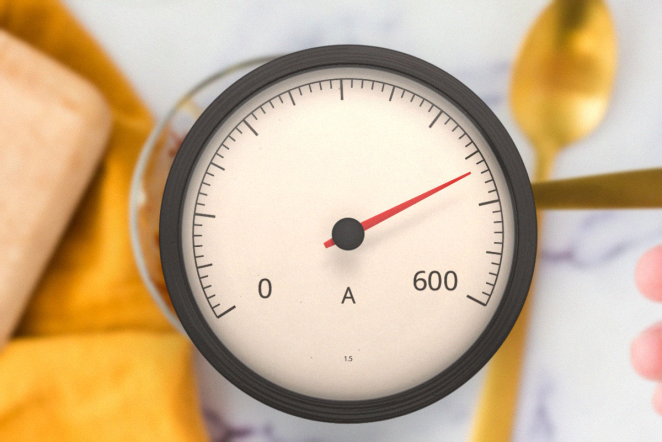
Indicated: 465A
